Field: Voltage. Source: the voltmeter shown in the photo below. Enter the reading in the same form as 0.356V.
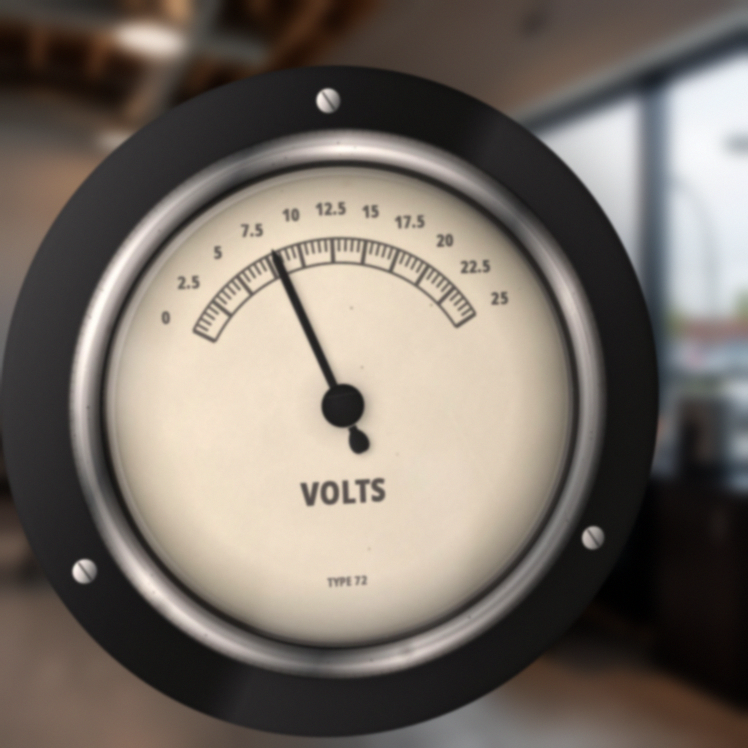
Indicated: 8V
